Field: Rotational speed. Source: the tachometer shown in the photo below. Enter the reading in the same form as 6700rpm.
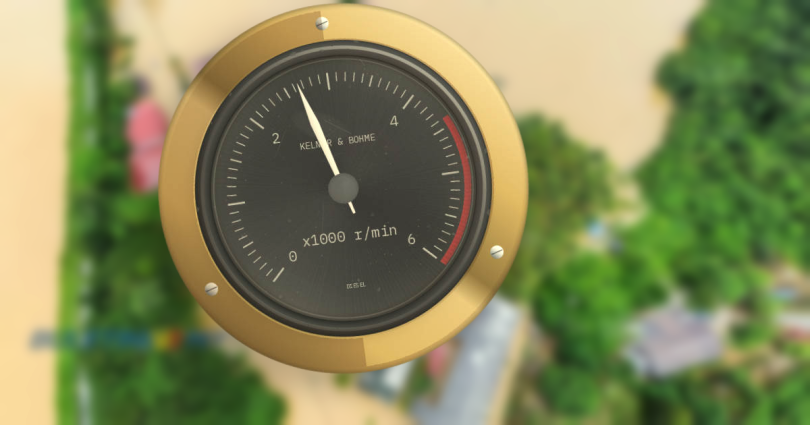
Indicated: 2650rpm
